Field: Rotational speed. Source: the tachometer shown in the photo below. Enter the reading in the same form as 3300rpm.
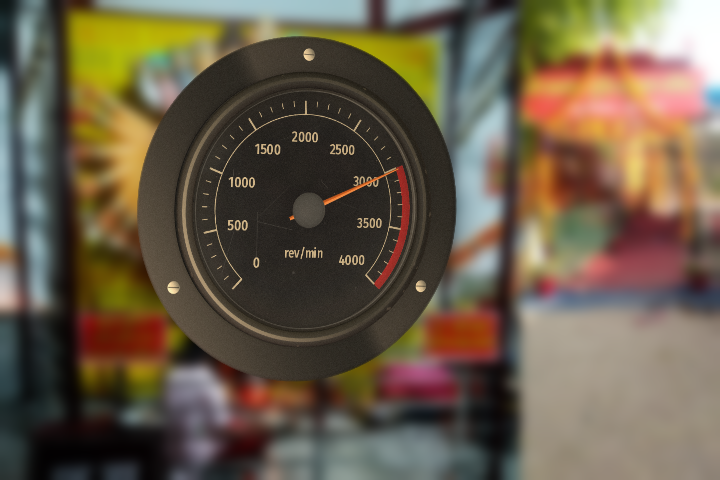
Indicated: 3000rpm
